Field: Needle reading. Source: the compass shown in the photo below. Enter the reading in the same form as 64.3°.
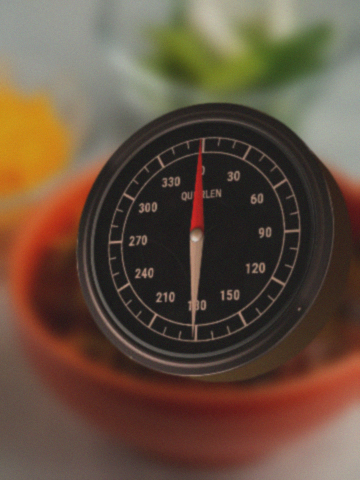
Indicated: 0°
